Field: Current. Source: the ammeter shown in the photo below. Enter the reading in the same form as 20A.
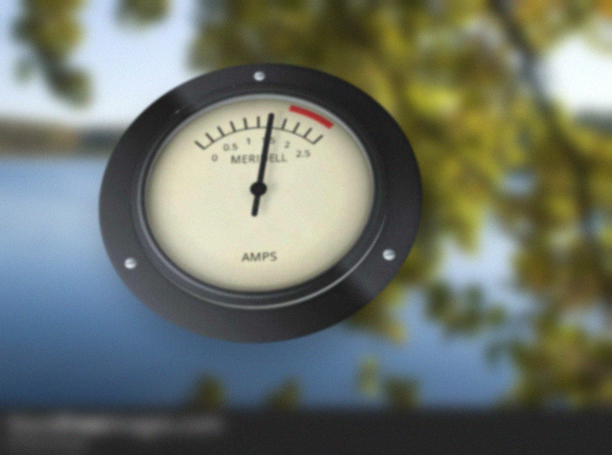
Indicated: 1.5A
